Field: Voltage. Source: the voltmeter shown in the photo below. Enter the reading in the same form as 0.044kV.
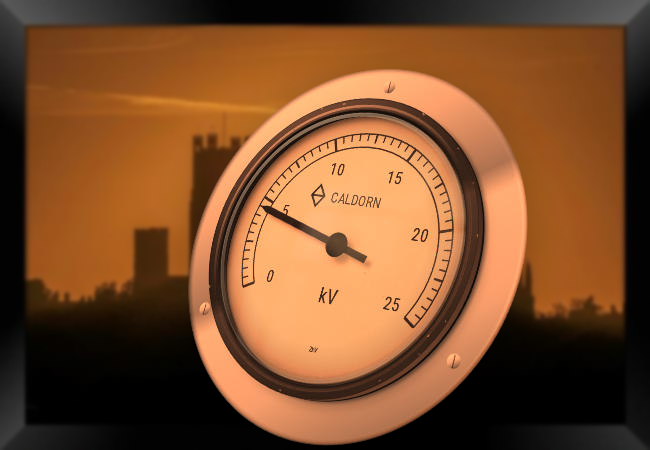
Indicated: 4.5kV
